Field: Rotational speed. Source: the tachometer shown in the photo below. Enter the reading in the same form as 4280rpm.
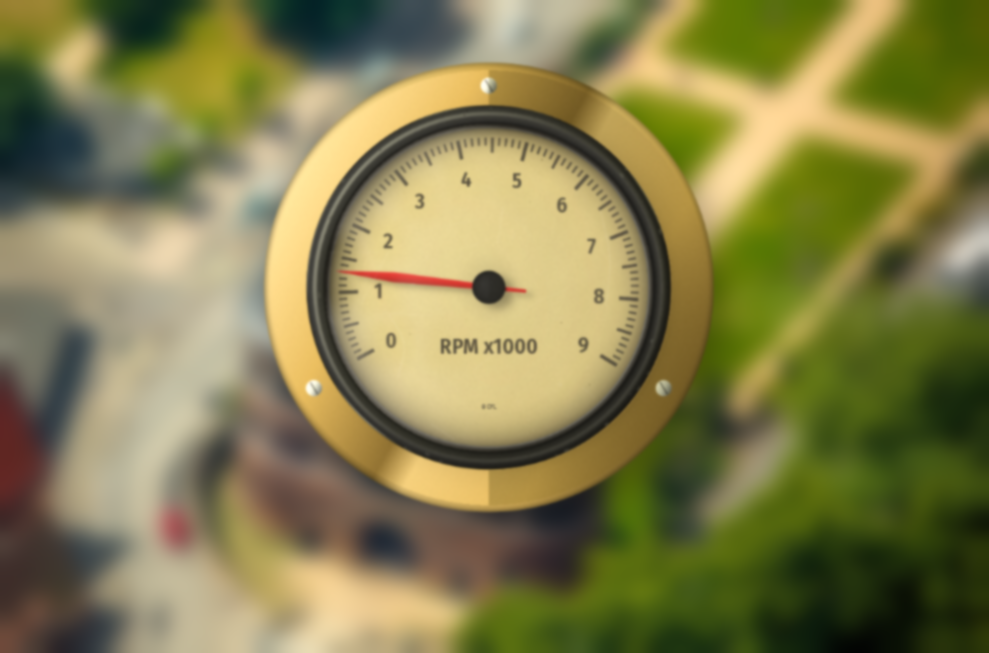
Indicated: 1300rpm
